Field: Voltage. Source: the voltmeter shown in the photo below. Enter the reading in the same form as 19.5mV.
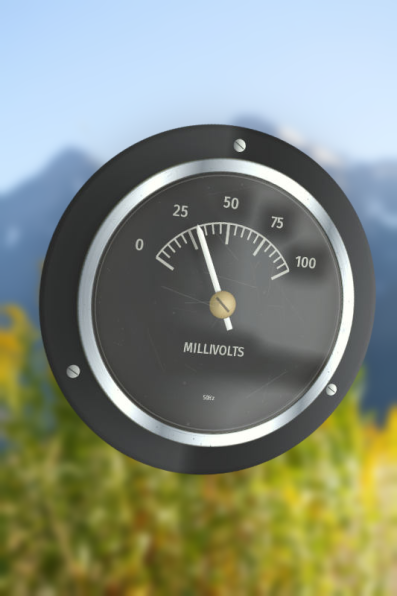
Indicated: 30mV
